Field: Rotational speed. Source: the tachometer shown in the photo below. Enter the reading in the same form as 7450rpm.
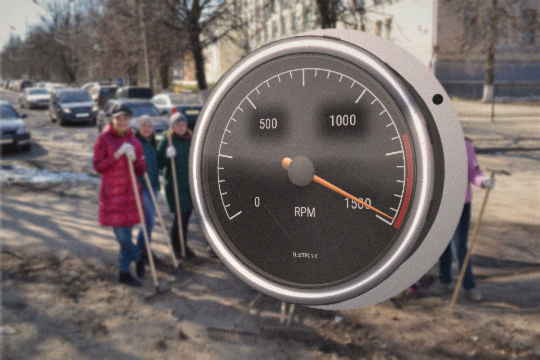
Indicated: 1475rpm
